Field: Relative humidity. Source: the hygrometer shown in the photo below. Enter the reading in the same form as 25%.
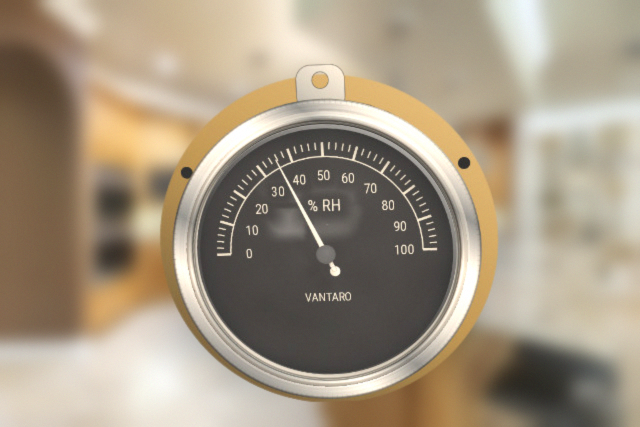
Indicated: 36%
